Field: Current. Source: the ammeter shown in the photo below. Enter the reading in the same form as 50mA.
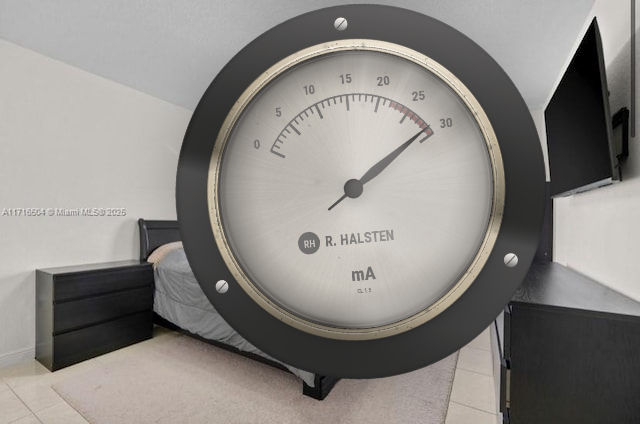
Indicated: 29mA
